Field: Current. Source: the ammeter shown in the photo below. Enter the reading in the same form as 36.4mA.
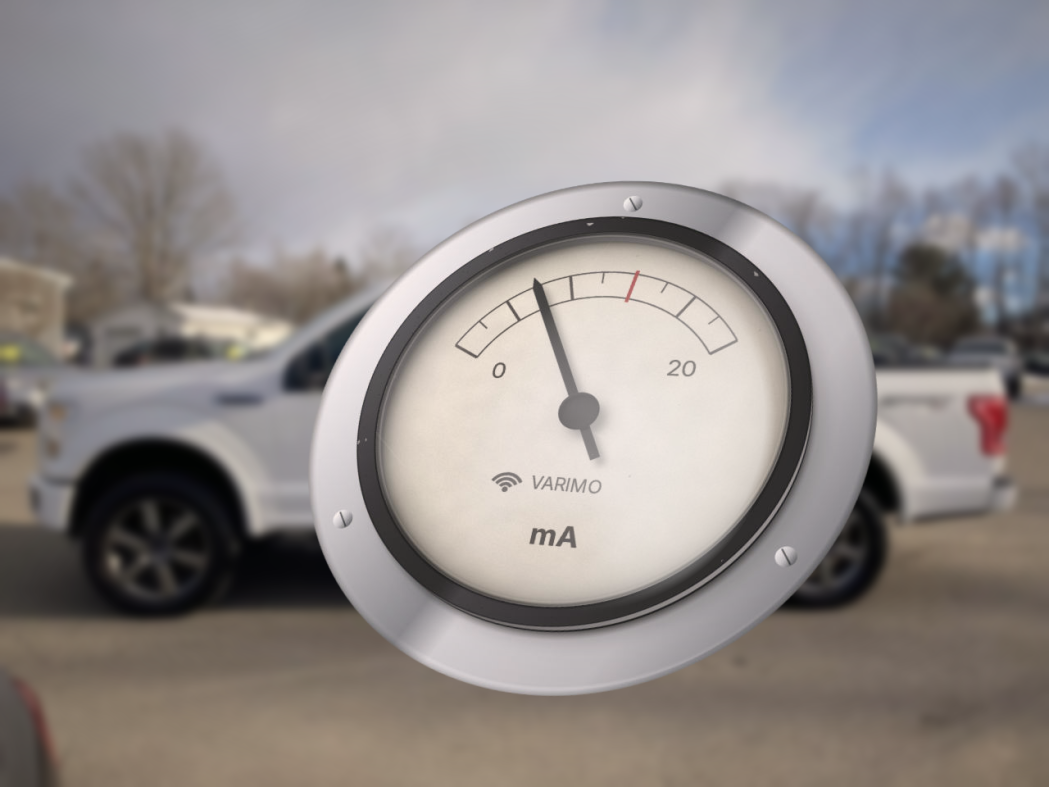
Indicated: 6mA
